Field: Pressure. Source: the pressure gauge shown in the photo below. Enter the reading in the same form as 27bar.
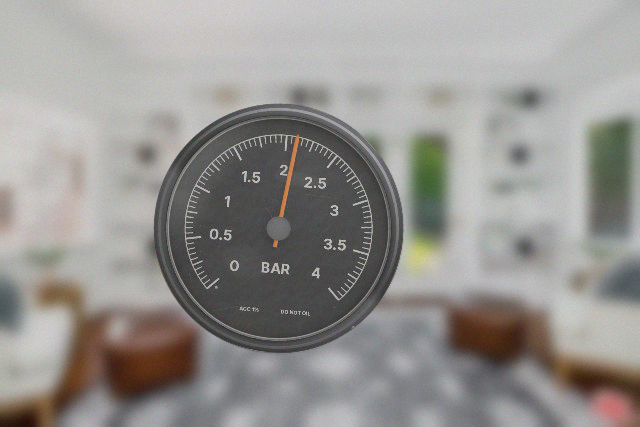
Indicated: 2.1bar
